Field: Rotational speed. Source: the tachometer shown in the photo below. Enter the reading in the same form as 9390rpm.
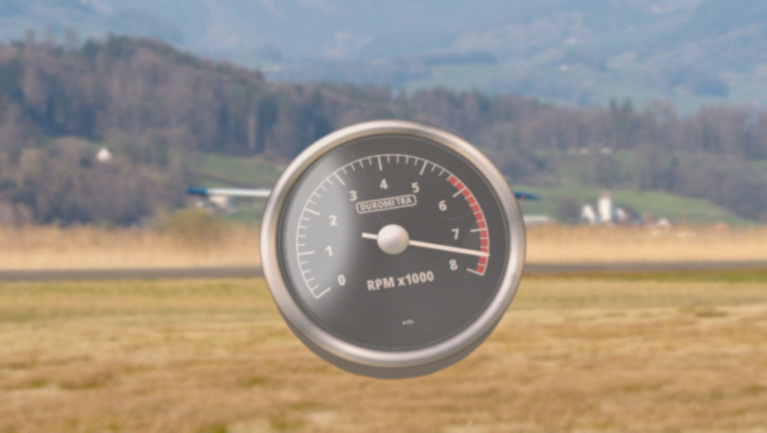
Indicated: 7600rpm
